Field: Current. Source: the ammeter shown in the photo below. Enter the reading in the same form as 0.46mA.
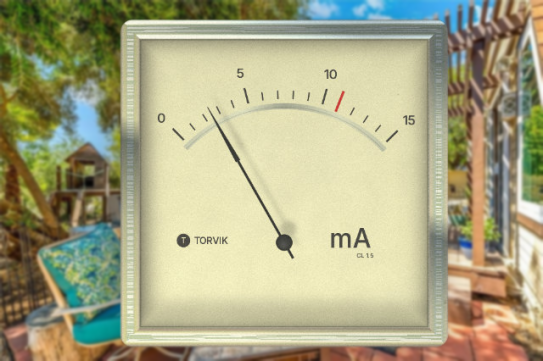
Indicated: 2.5mA
